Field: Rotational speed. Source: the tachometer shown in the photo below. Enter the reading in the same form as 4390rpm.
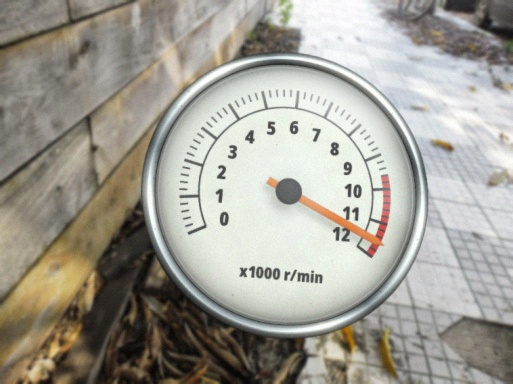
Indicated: 11600rpm
